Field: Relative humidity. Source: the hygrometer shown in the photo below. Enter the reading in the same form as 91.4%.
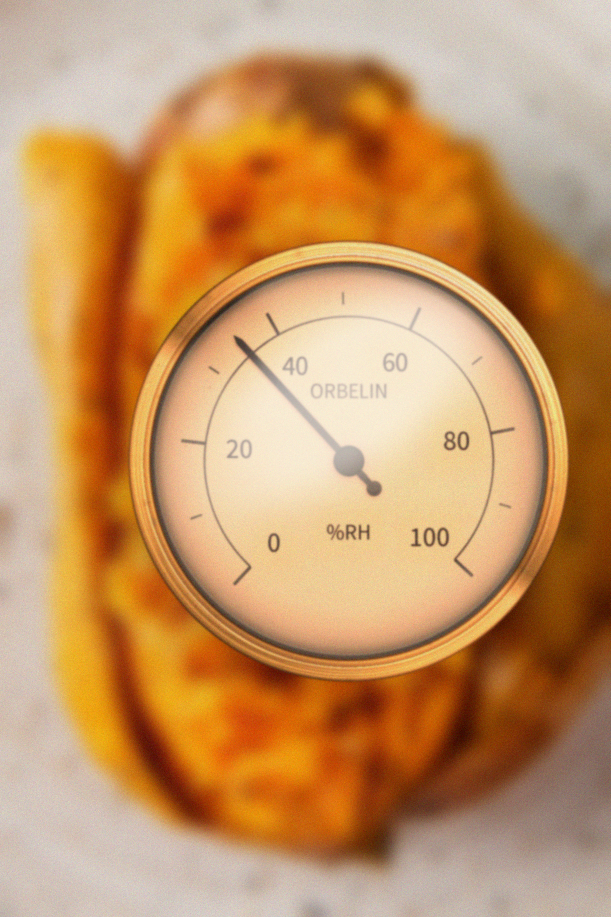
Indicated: 35%
